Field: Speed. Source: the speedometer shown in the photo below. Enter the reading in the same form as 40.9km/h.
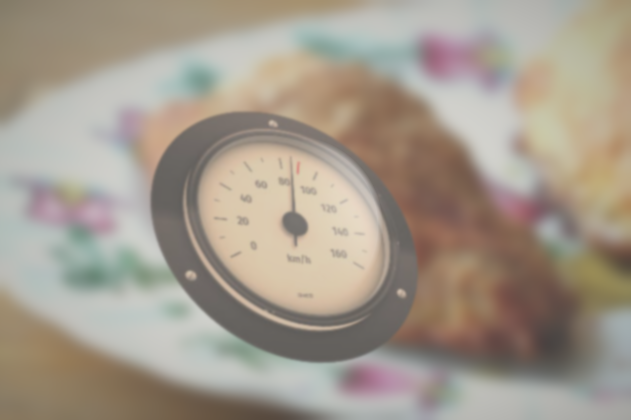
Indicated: 85km/h
